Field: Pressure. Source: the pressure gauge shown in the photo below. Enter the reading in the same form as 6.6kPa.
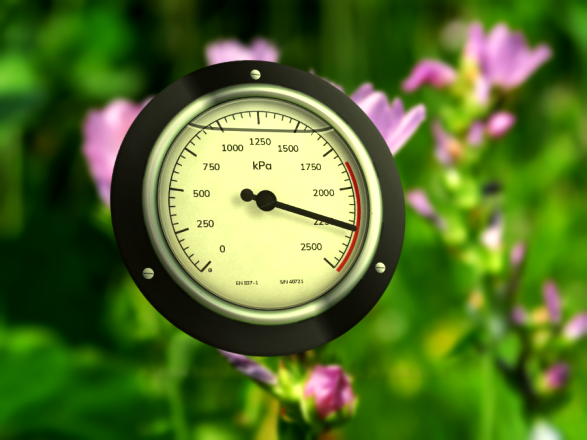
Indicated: 2250kPa
